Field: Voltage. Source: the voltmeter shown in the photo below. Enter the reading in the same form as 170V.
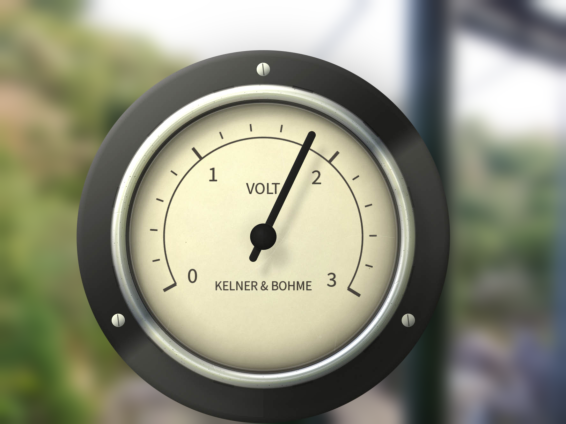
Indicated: 1.8V
